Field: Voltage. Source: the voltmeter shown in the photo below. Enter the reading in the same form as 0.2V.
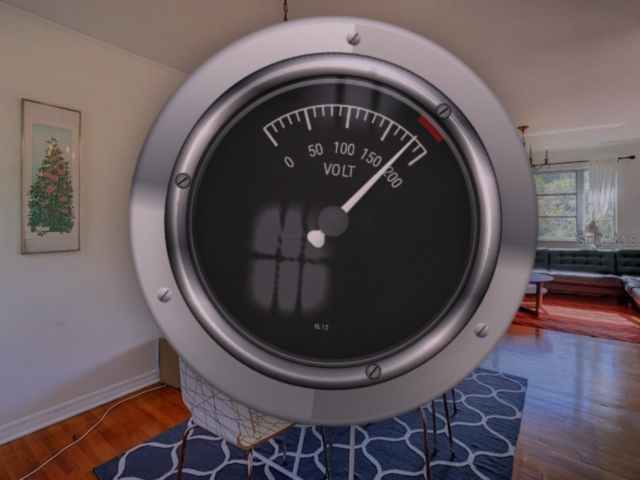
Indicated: 180V
